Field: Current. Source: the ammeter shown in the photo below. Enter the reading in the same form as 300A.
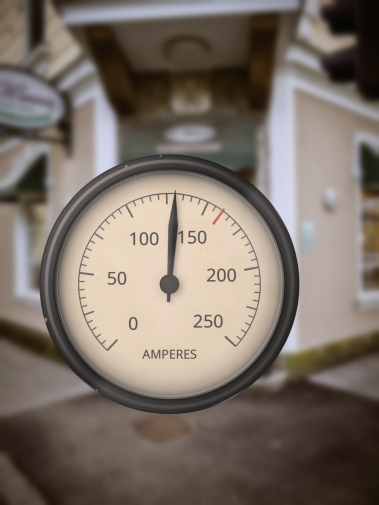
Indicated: 130A
